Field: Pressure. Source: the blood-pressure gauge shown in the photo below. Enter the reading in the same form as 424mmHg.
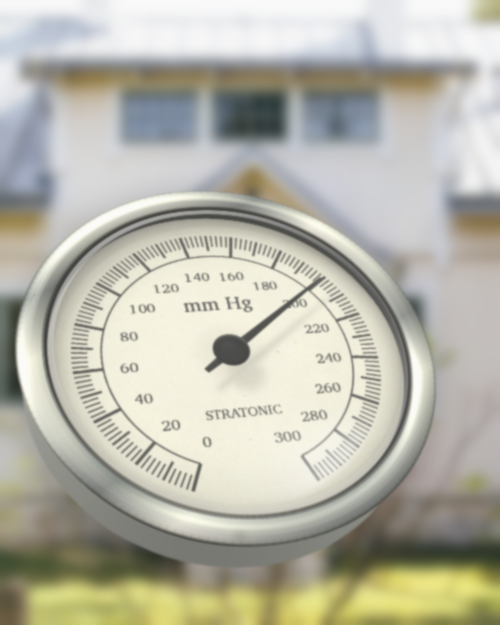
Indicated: 200mmHg
